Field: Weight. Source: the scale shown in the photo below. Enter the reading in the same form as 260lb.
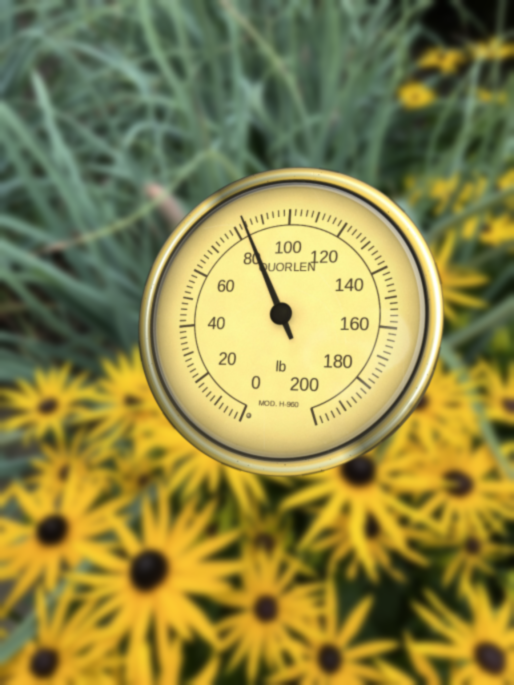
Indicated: 84lb
